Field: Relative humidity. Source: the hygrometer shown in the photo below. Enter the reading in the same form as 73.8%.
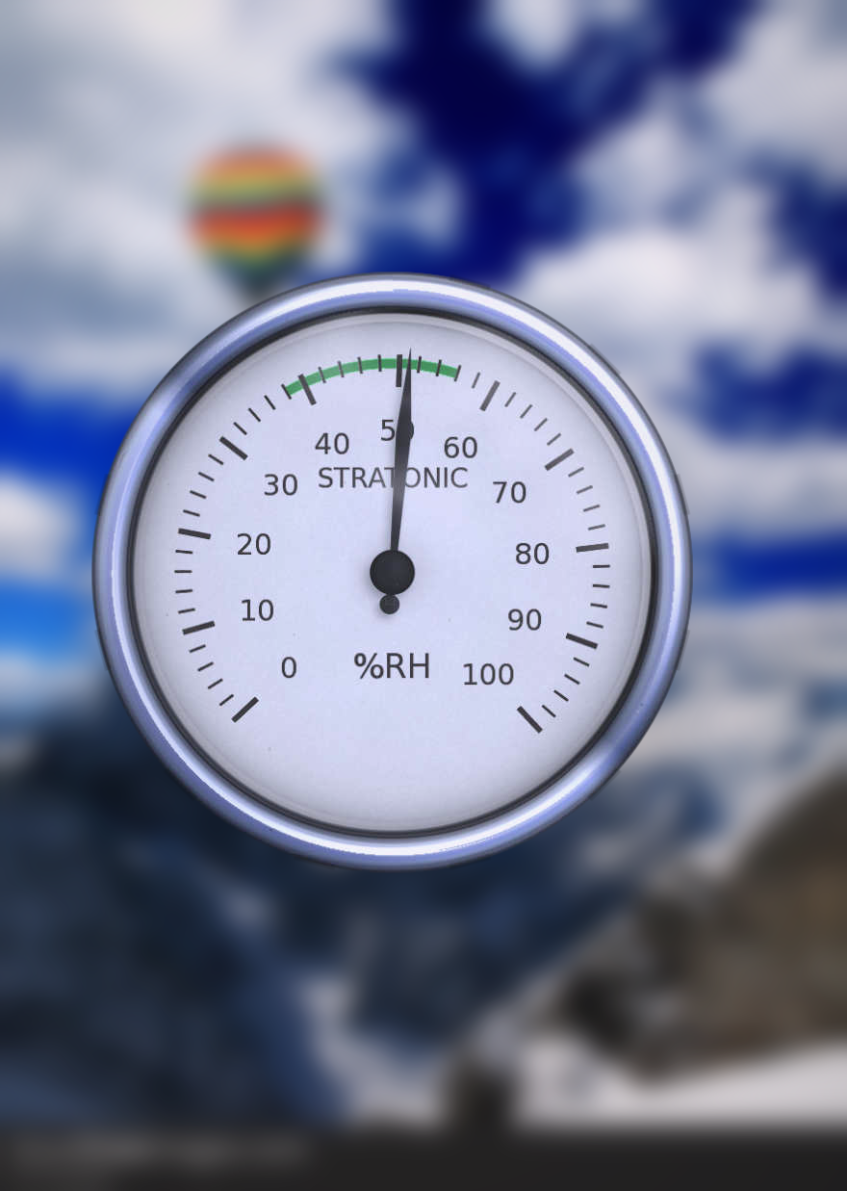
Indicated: 51%
